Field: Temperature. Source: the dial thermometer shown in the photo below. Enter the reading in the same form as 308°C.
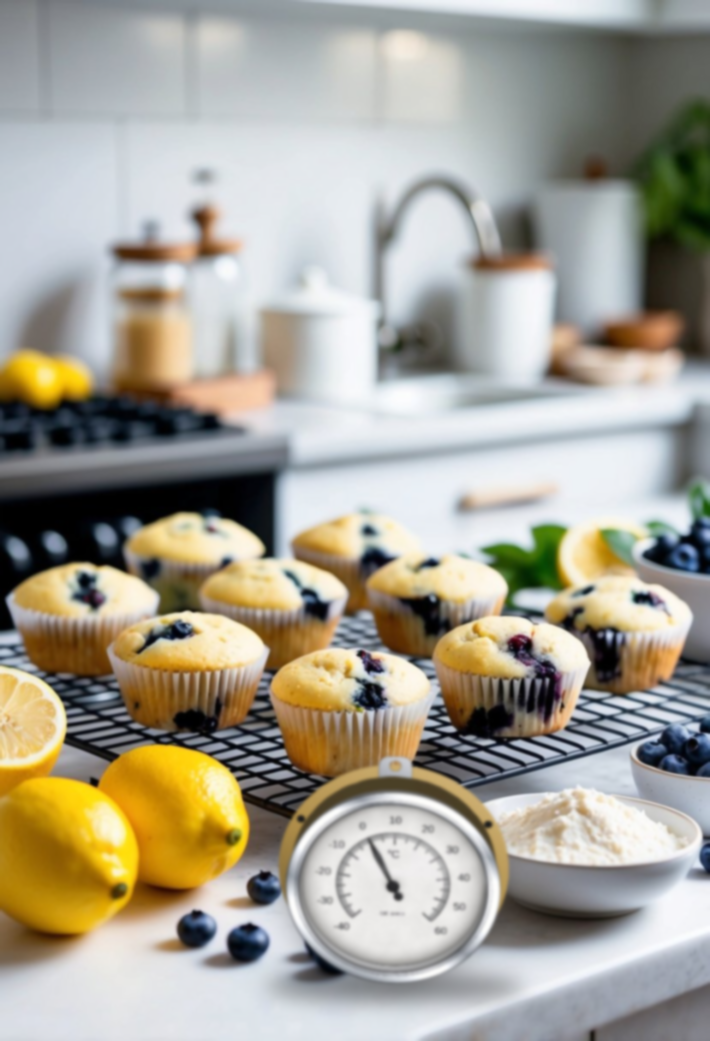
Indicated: 0°C
